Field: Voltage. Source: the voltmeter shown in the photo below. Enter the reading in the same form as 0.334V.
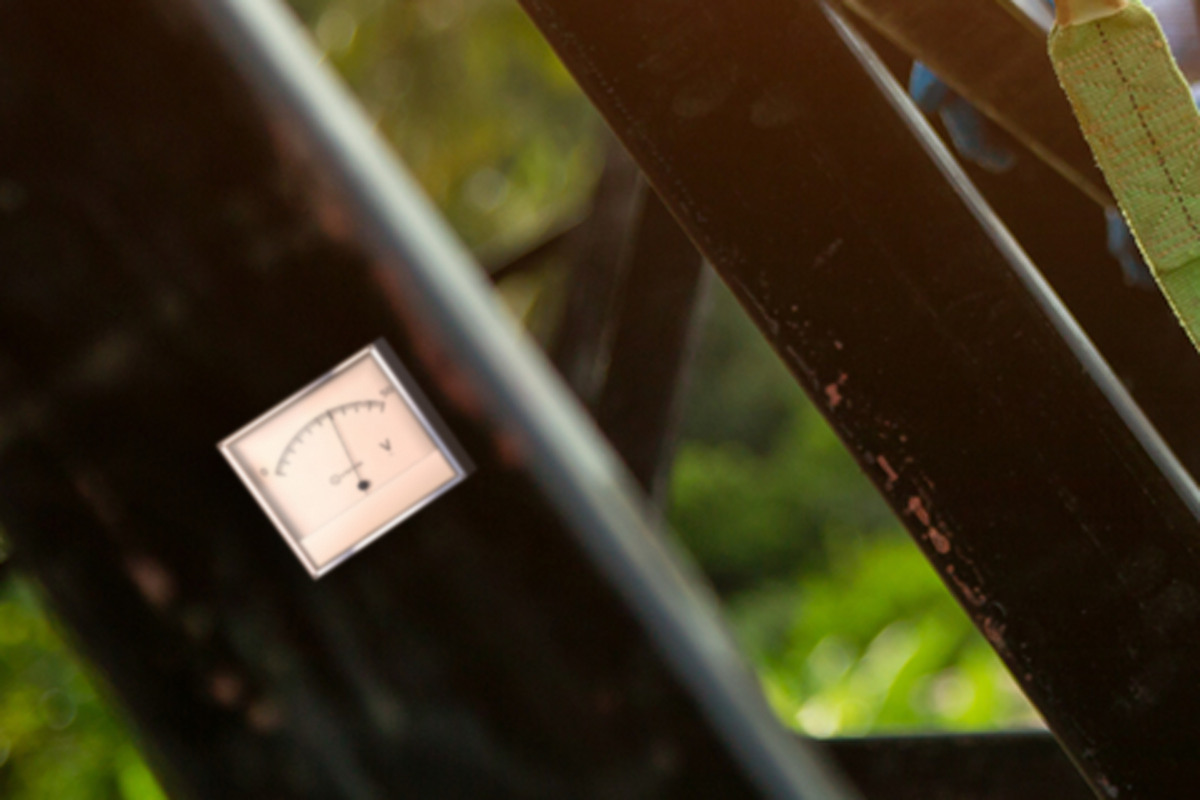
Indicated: 30V
